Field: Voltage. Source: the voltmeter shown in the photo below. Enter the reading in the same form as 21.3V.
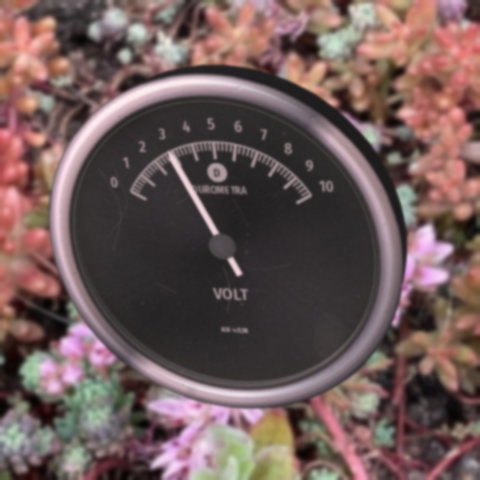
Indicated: 3V
